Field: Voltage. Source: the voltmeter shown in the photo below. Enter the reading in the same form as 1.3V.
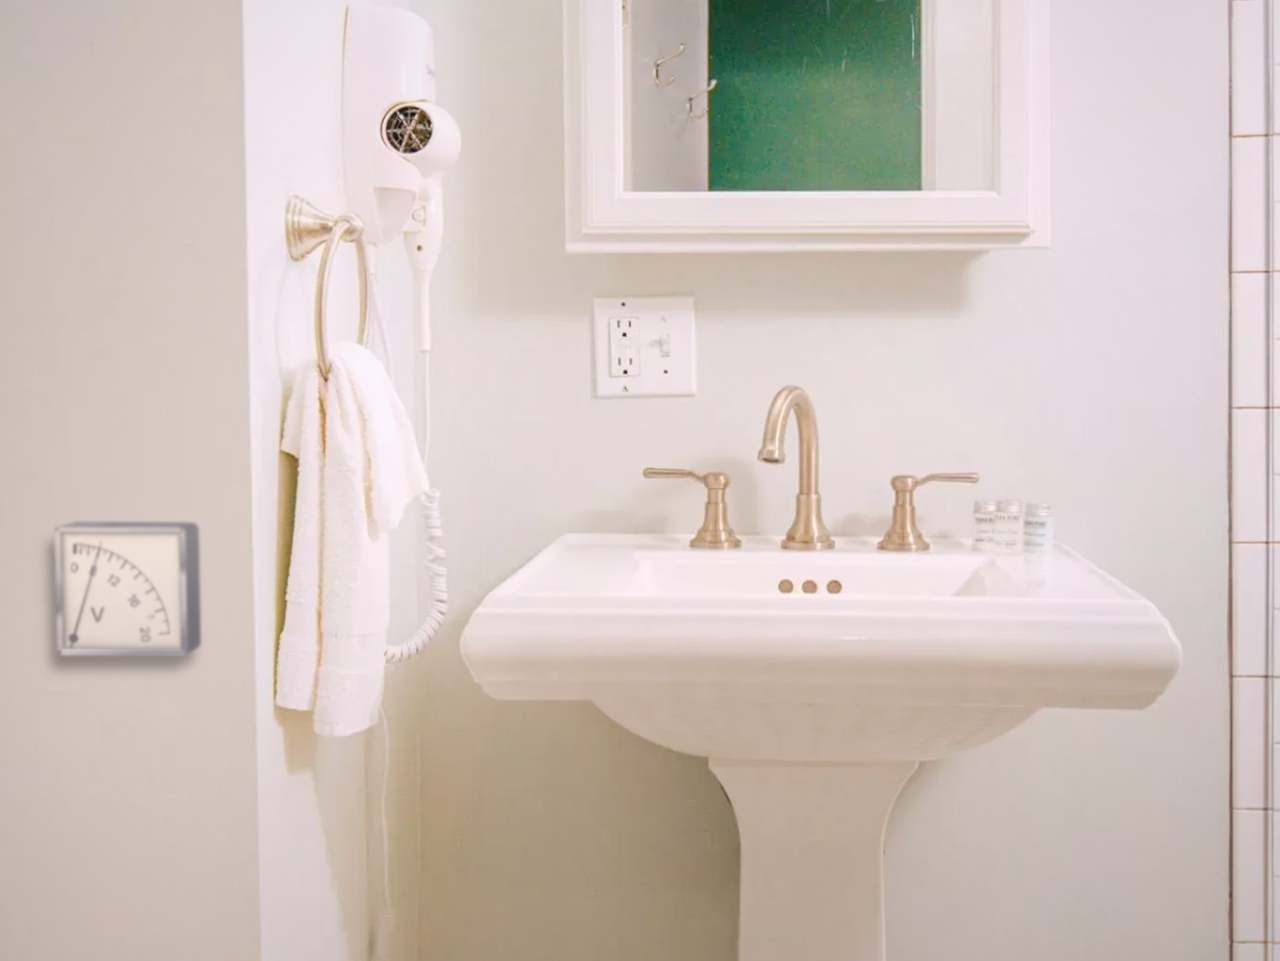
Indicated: 8V
